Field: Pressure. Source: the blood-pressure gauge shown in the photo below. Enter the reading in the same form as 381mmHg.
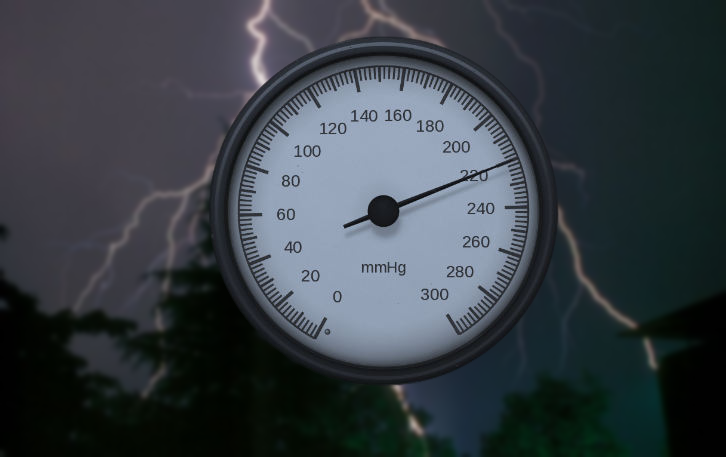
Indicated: 220mmHg
